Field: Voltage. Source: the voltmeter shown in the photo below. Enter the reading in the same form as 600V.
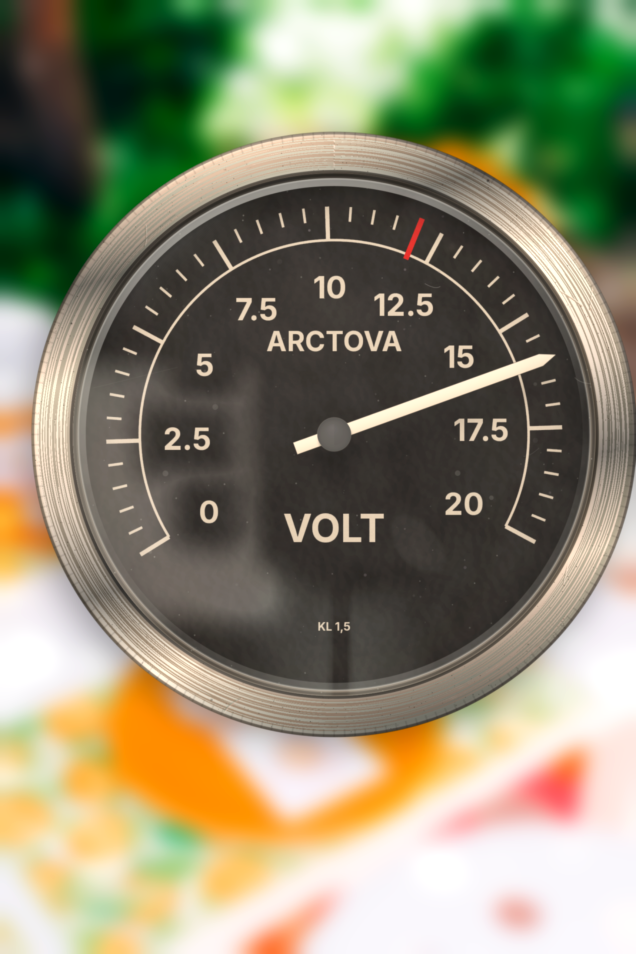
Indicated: 16V
